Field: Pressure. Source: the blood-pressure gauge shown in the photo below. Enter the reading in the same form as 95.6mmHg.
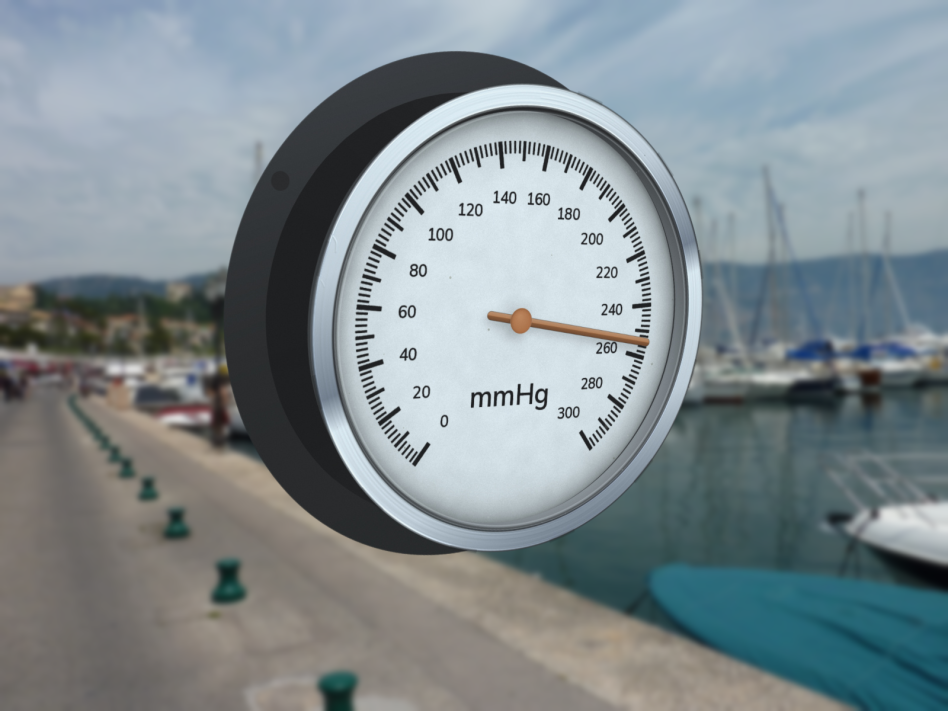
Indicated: 254mmHg
